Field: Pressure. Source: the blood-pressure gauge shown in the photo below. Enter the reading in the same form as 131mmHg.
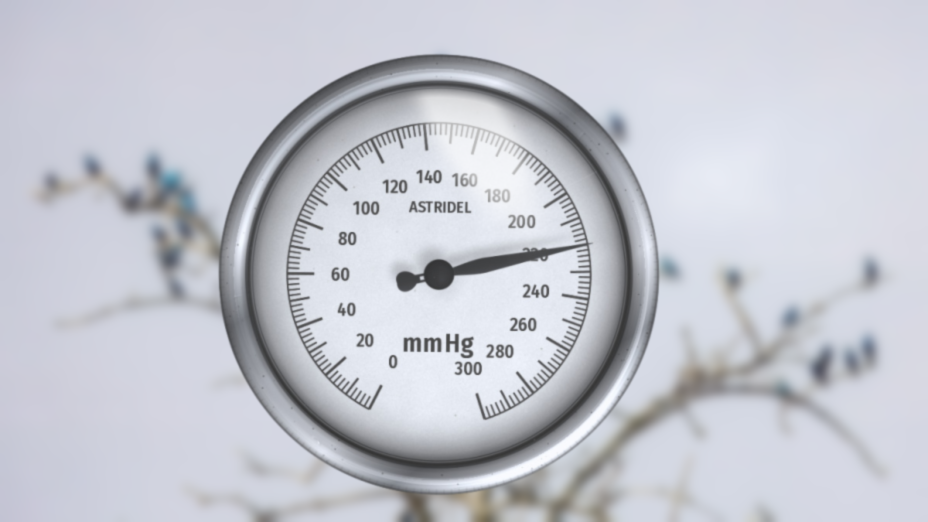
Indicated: 220mmHg
